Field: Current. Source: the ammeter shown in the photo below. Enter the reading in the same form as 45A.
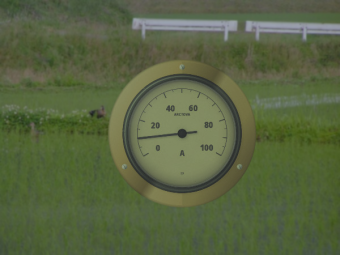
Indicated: 10A
